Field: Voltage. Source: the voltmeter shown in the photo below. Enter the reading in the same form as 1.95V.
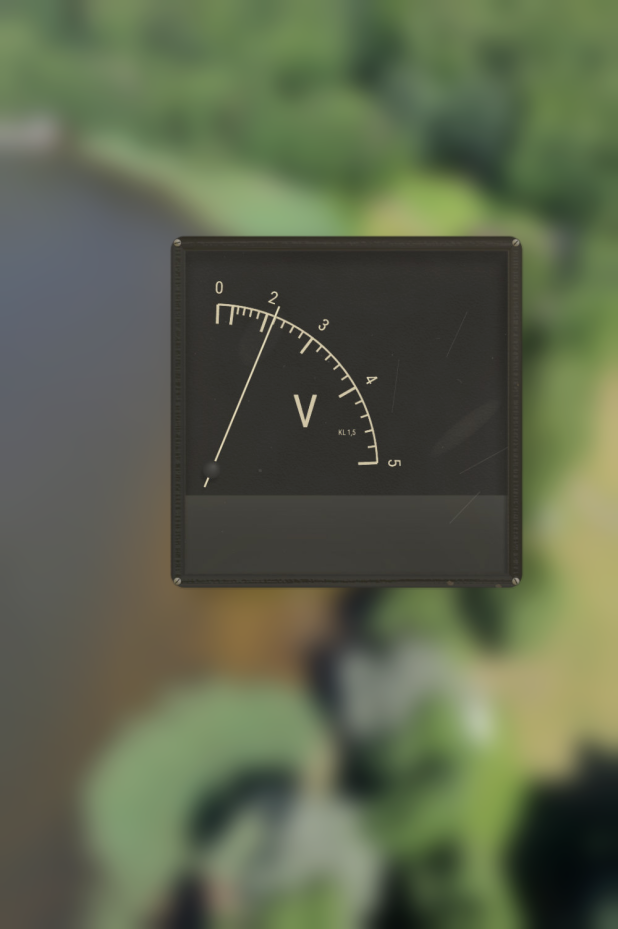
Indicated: 2.2V
